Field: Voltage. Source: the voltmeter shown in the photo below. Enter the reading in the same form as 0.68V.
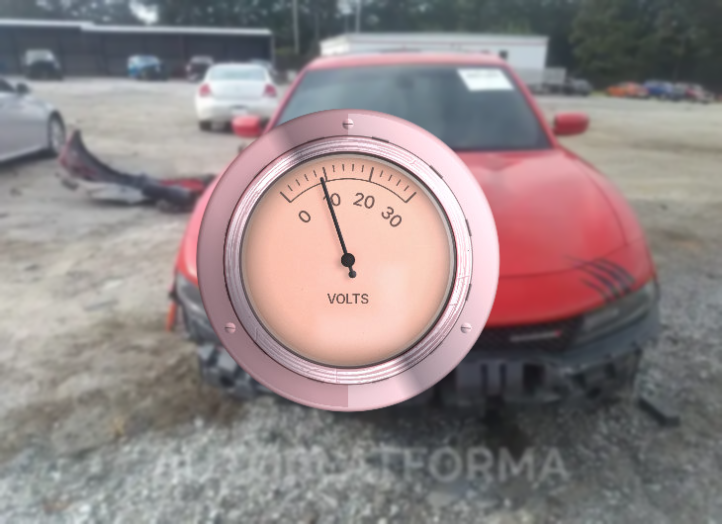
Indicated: 9V
